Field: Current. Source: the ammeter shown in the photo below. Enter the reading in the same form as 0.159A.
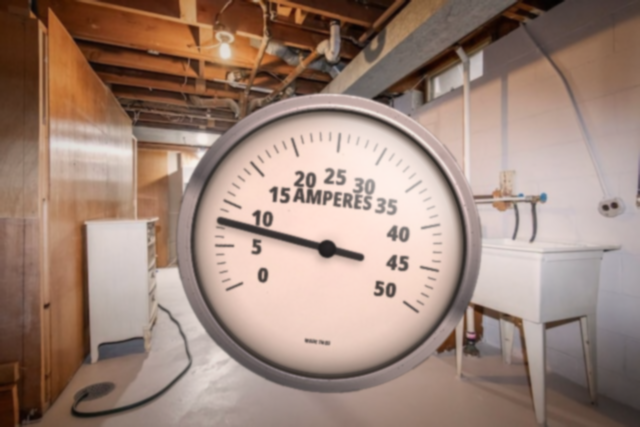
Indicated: 8A
